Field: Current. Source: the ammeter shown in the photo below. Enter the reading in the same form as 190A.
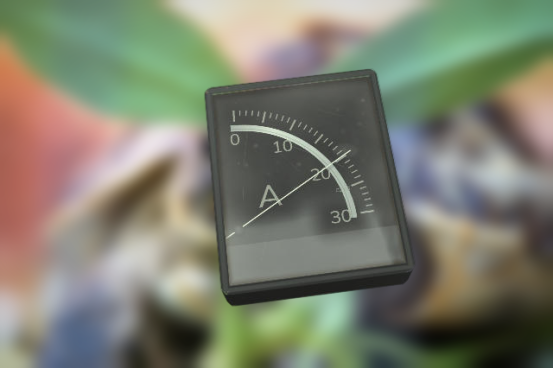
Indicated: 20A
